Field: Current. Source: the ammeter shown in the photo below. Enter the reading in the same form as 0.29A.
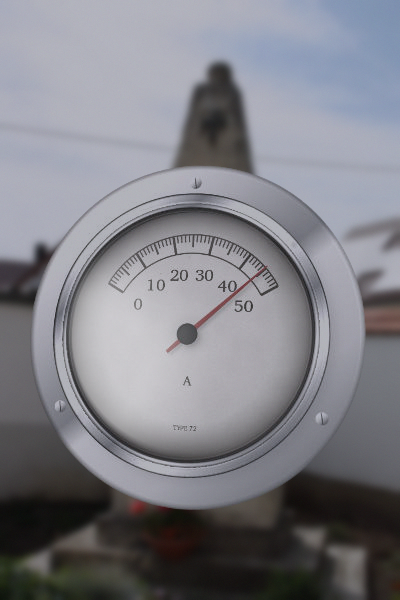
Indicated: 45A
